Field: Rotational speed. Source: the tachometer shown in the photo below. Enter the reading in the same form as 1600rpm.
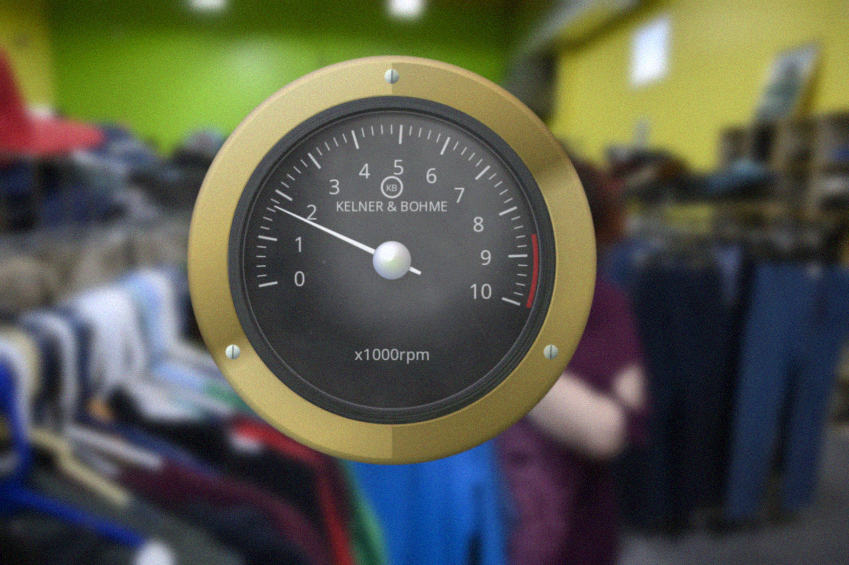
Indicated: 1700rpm
